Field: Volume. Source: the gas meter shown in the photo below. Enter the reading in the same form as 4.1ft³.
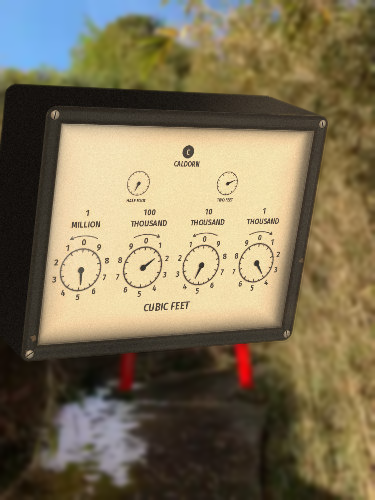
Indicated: 514400ft³
